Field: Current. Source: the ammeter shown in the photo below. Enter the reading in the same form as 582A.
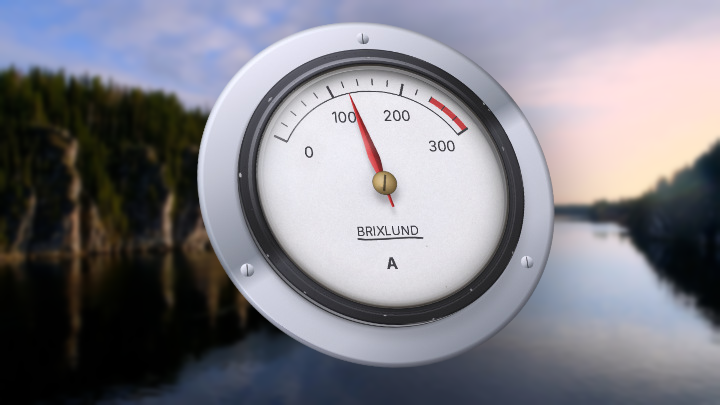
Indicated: 120A
